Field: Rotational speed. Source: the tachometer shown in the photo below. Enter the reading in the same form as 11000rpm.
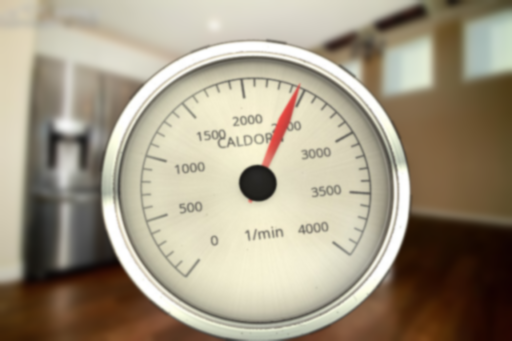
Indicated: 2450rpm
